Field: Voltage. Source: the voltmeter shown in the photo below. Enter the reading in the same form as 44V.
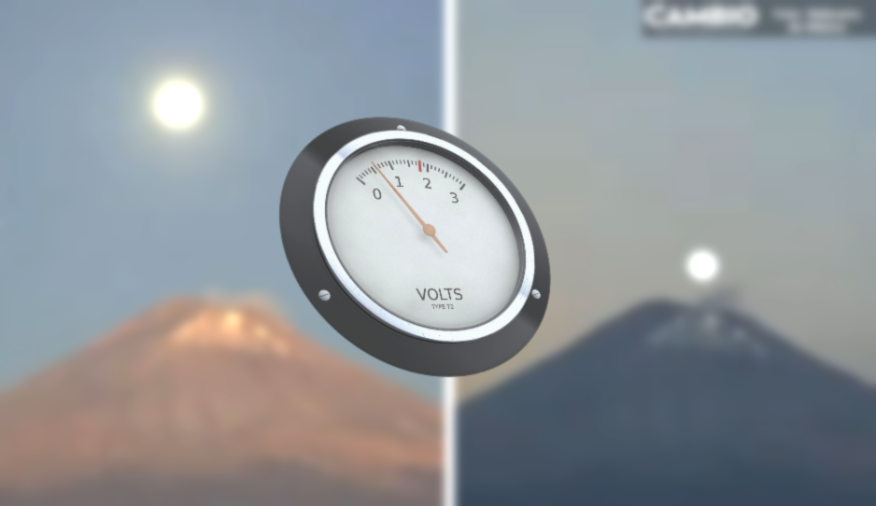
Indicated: 0.5V
